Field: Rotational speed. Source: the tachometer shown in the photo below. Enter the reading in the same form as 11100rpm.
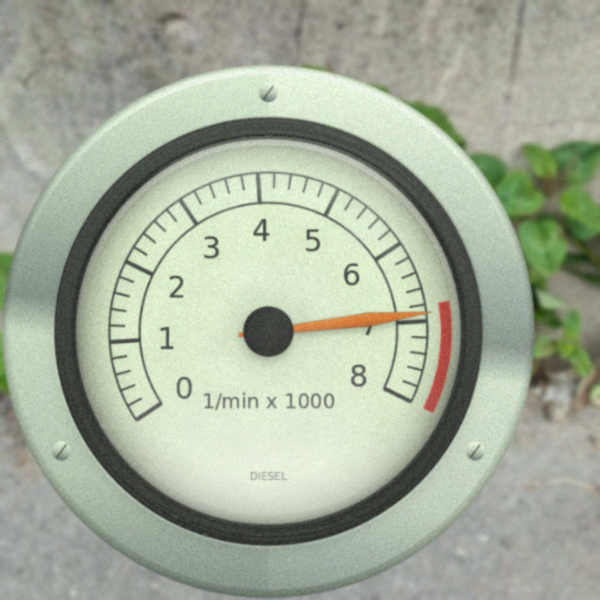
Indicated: 6900rpm
